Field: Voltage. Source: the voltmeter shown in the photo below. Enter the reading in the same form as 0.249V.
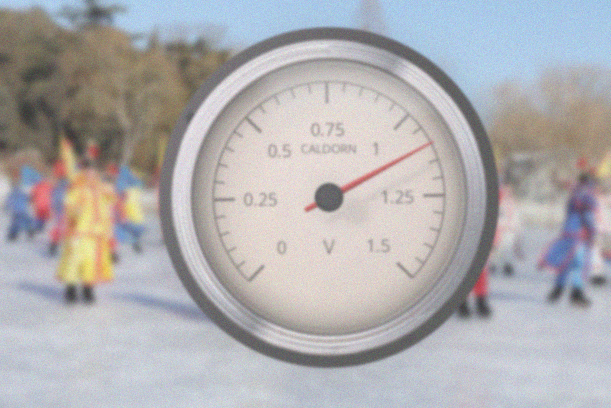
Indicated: 1.1V
